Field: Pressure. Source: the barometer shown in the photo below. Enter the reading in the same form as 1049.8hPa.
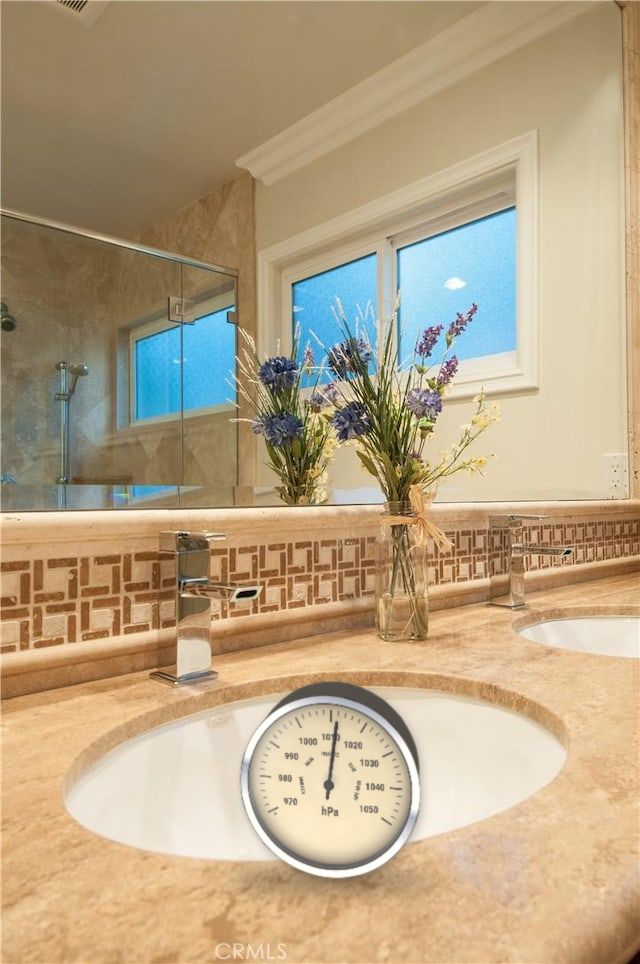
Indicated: 1012hPa
